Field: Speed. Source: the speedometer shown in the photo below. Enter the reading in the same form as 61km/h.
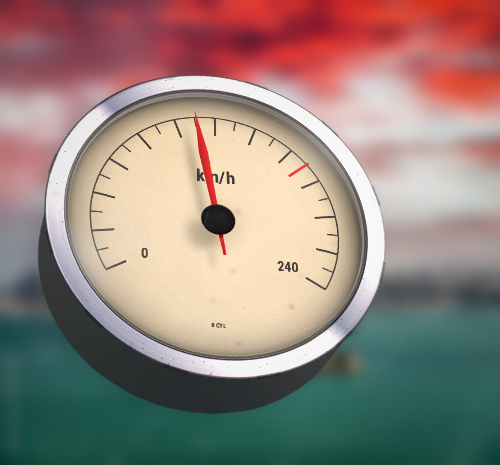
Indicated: 110km/h
